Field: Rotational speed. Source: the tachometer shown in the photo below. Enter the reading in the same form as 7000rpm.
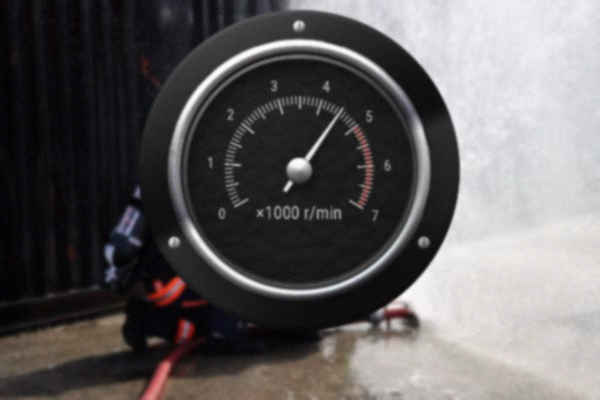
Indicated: 4500rpm
